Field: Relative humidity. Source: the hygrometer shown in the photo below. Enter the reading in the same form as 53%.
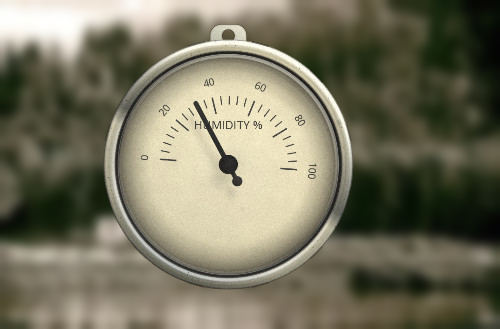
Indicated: 32%
